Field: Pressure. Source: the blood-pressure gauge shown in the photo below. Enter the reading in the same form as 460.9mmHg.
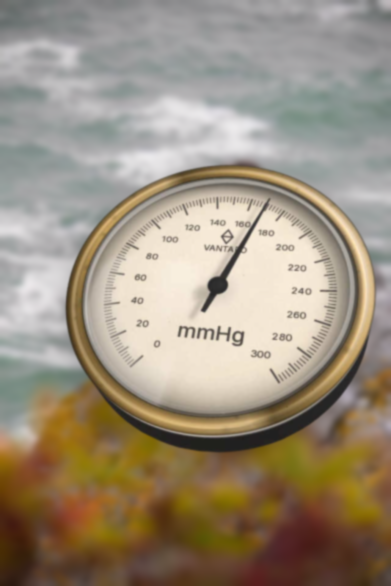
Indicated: 170mmHg
